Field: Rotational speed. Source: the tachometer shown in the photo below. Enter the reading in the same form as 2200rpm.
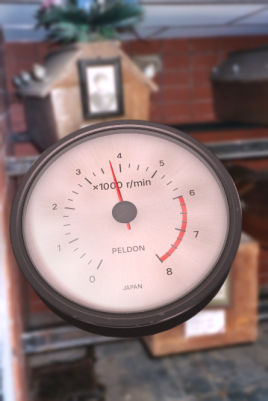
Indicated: 3750rpm
